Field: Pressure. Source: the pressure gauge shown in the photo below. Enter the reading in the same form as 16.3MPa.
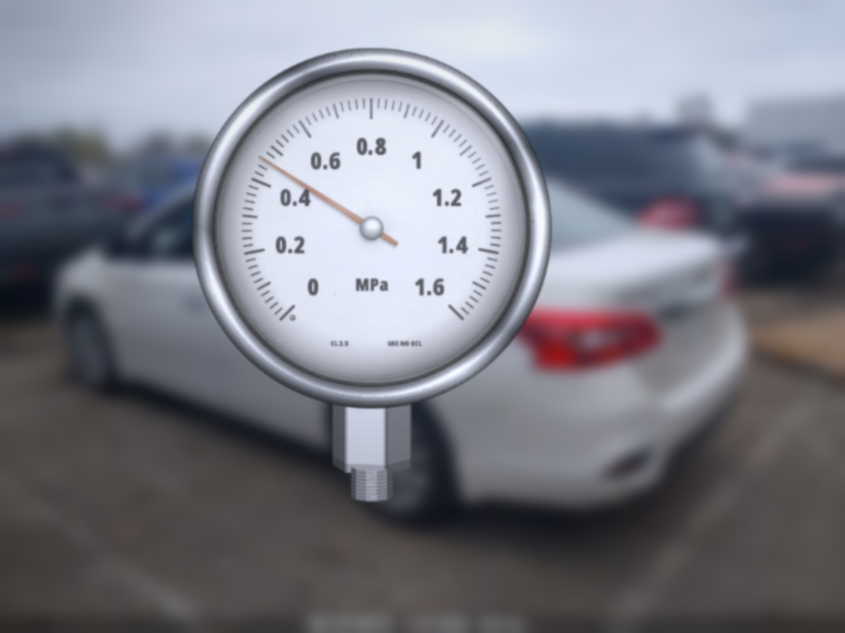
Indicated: 0.46MPa
